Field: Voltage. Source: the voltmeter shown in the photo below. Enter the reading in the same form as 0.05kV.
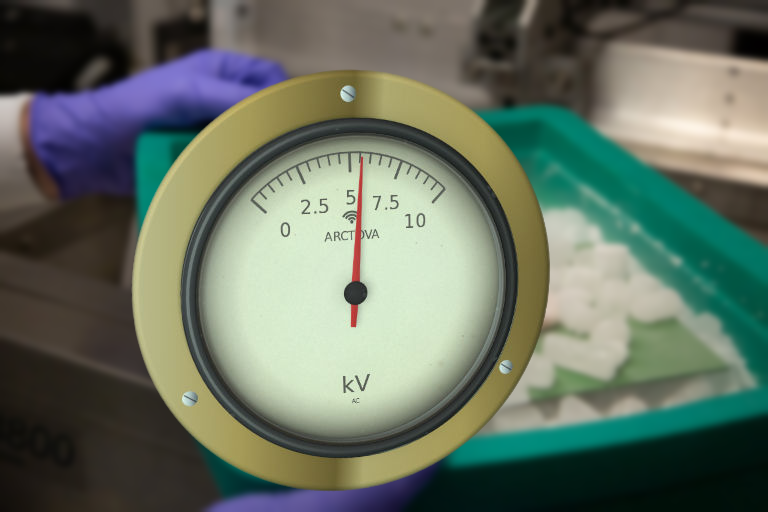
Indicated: 5.5kV
